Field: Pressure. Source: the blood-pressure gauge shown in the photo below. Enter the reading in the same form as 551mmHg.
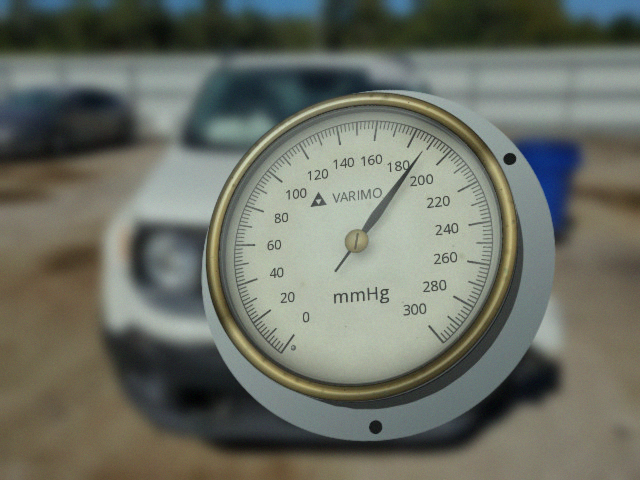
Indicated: 190mmHg
